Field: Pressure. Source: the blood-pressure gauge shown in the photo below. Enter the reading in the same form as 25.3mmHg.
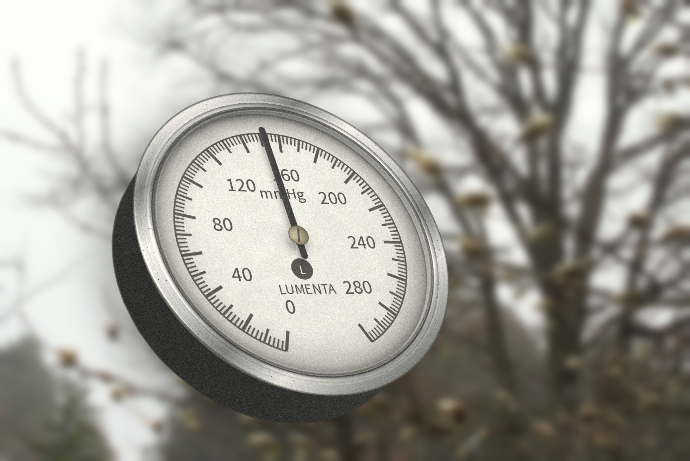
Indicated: 150mmHg
